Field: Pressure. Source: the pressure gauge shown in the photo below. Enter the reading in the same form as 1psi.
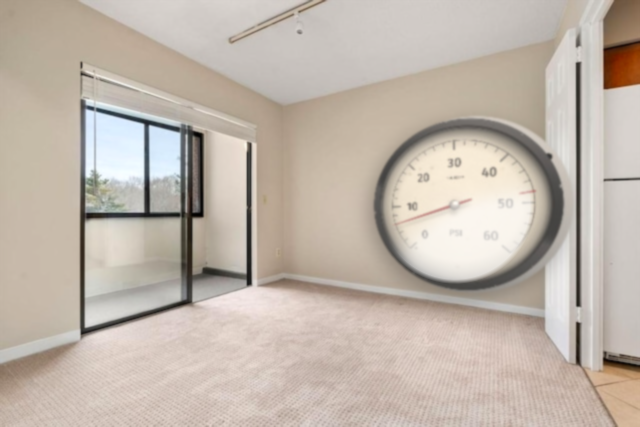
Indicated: 6psi
